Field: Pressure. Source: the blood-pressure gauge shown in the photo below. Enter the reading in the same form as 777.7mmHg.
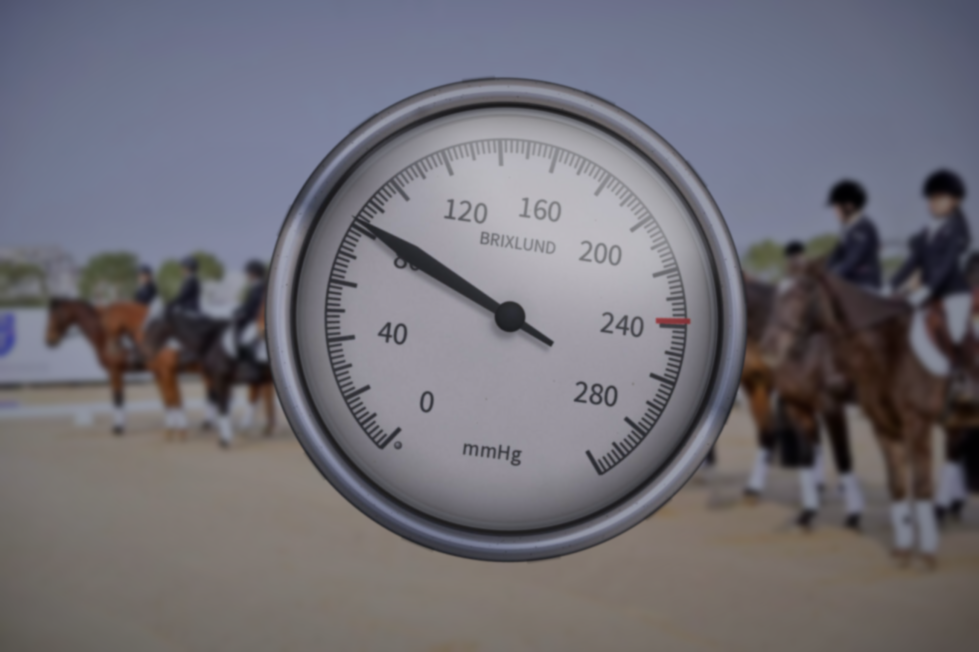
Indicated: 82mmHg
